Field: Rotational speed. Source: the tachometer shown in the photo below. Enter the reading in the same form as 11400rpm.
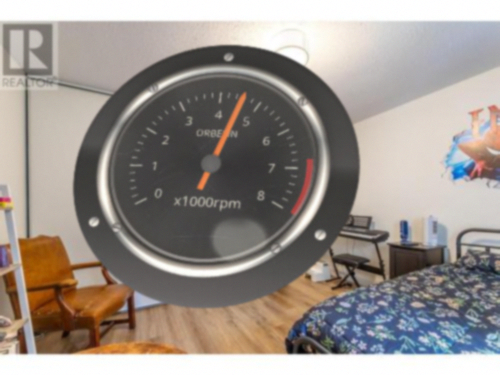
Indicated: 4600rpm
